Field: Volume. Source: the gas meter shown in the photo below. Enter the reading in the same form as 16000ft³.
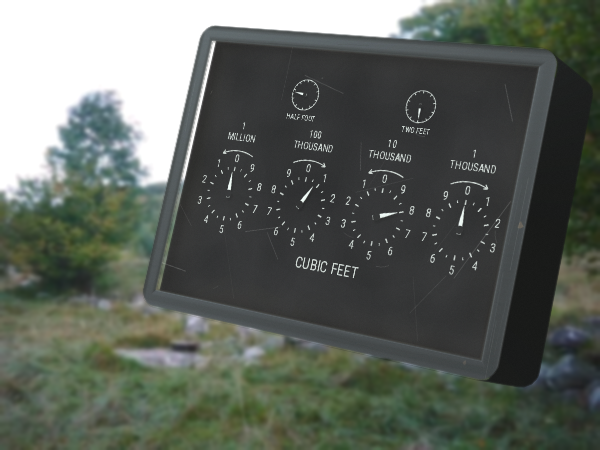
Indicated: 8000ft³
